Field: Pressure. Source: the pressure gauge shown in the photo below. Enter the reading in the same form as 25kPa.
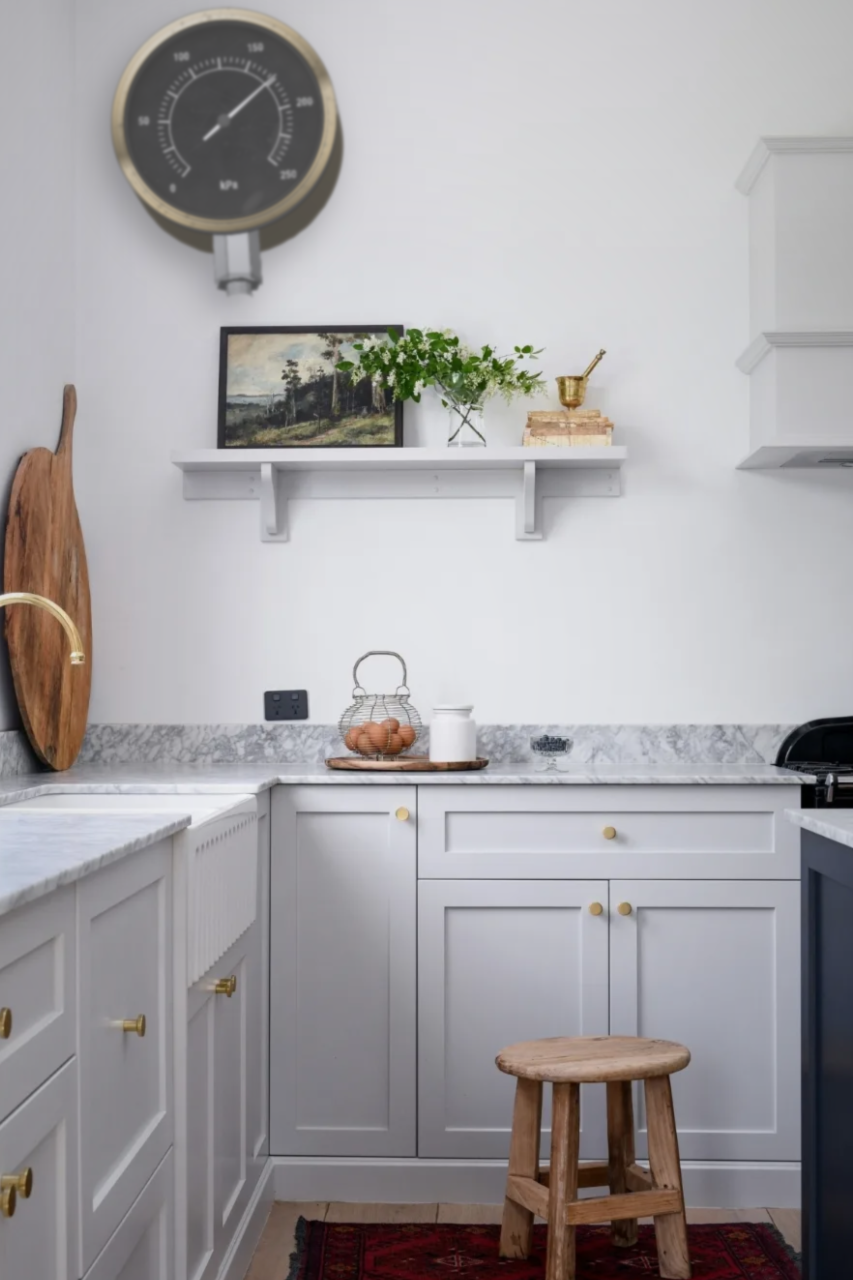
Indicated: 175kPa
